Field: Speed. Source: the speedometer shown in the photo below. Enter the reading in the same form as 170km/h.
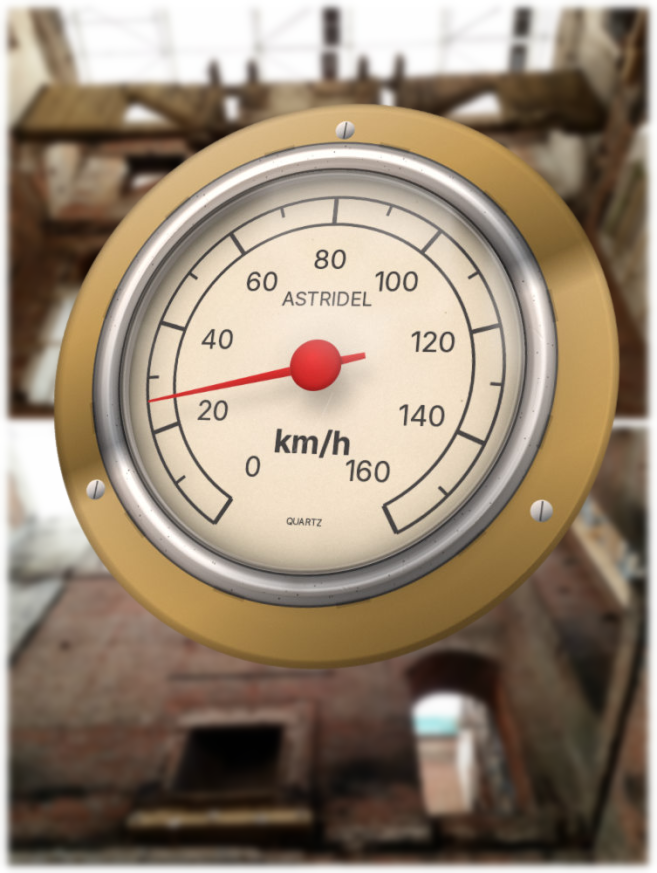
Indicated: 25km/h
